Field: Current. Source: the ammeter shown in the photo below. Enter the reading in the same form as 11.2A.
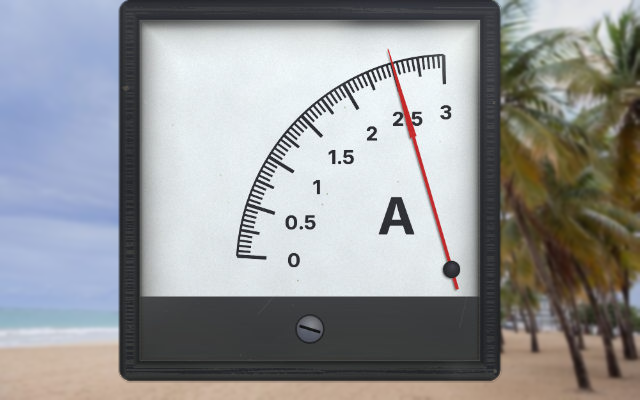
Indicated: 2.5A
